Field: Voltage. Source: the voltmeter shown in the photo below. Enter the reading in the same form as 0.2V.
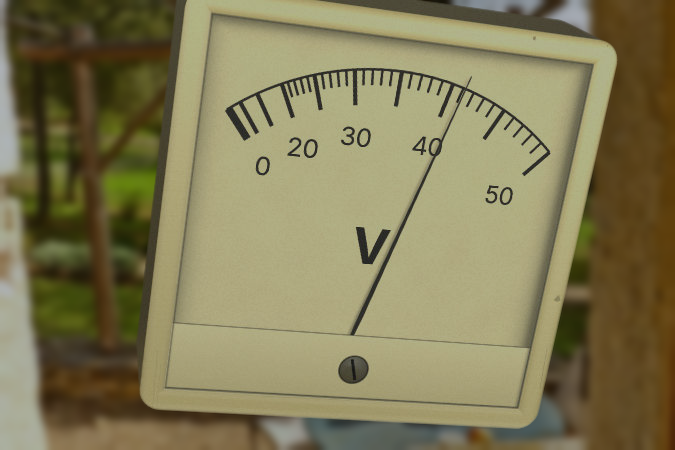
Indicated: 41V
